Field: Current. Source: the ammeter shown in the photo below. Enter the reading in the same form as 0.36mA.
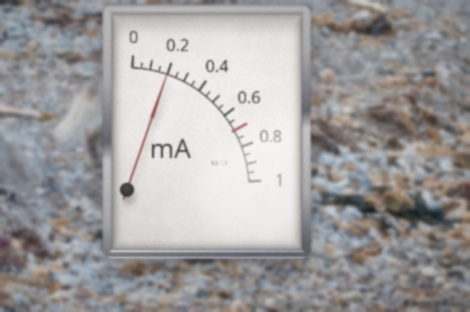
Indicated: 0.2mA
